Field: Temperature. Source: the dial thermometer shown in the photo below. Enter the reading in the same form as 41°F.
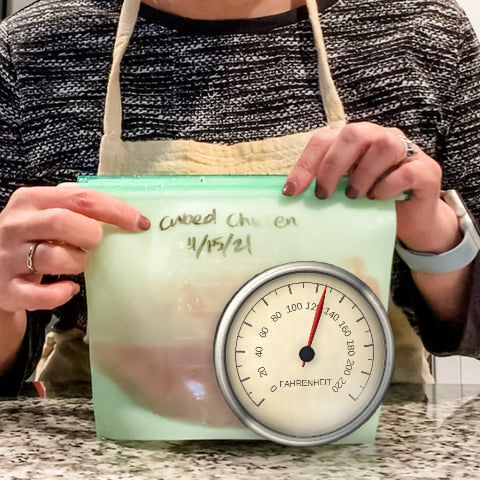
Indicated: 125°F
